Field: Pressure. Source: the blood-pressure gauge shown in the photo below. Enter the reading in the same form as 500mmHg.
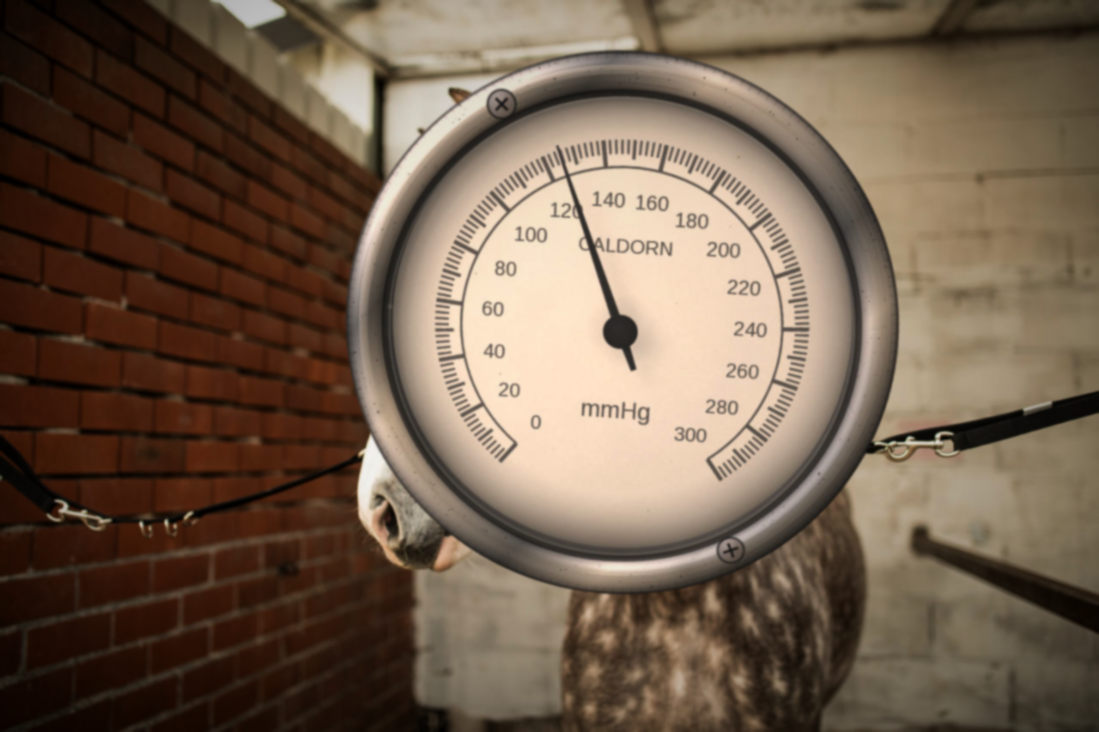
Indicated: 126mmHg
